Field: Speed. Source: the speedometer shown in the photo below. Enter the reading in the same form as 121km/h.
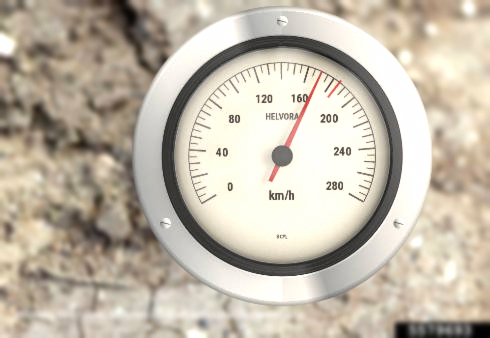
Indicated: 170km/h
